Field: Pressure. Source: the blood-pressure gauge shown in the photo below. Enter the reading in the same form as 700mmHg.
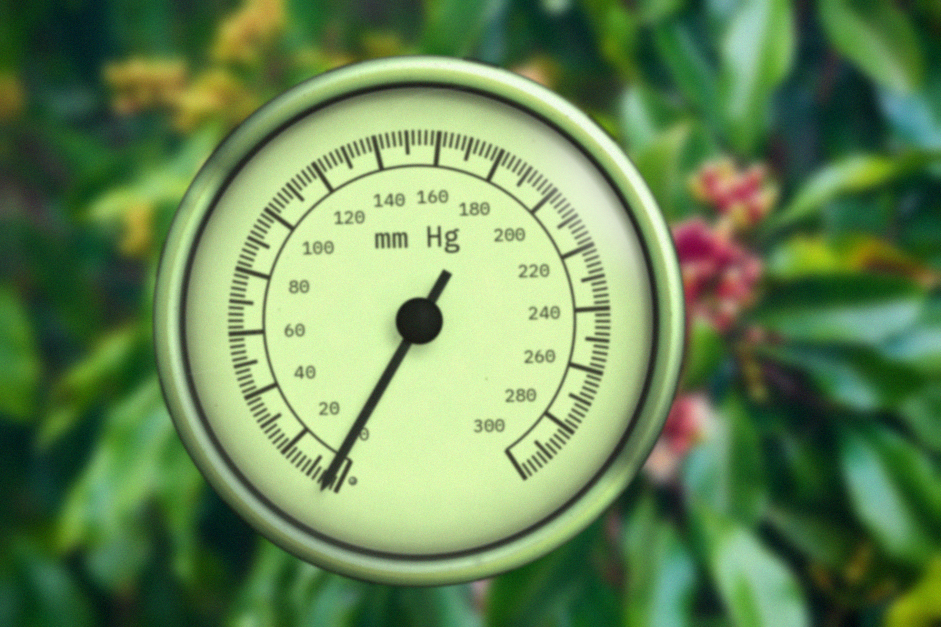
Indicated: 4mmHg
